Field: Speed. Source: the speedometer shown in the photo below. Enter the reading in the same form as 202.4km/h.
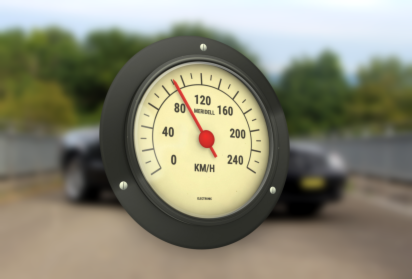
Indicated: 90km/h
